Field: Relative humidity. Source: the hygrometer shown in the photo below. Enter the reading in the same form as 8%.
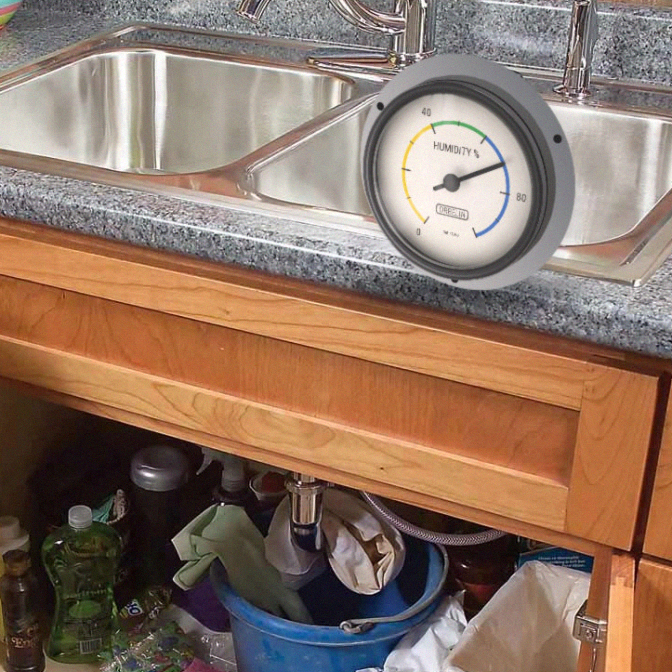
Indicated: 70%
